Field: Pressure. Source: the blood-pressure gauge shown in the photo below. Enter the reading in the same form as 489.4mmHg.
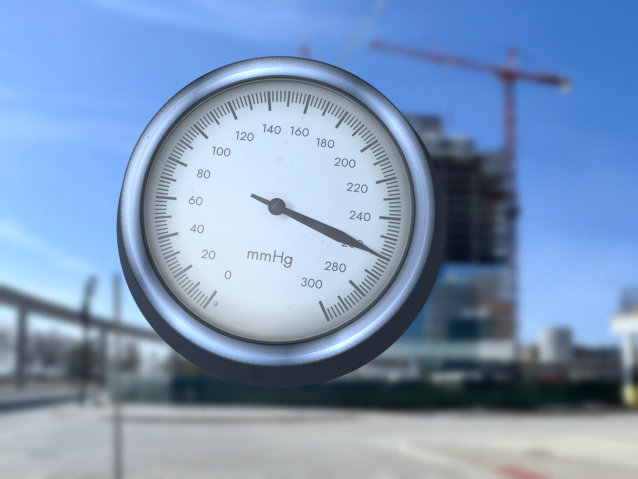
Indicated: 260mmHg
